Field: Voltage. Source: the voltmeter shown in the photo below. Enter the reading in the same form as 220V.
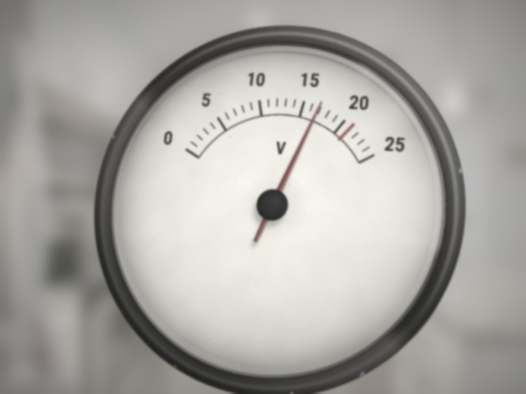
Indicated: 17V
